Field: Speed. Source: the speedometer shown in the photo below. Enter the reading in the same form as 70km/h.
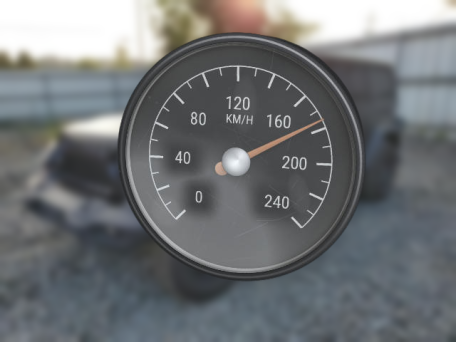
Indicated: 175km/h
